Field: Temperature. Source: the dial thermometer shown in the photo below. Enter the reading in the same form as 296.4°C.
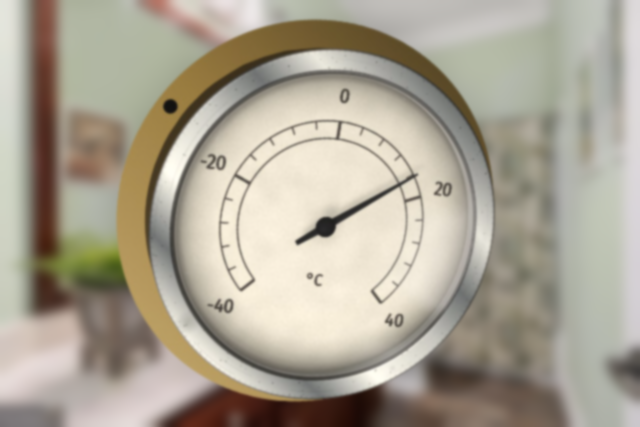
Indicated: 16°C
